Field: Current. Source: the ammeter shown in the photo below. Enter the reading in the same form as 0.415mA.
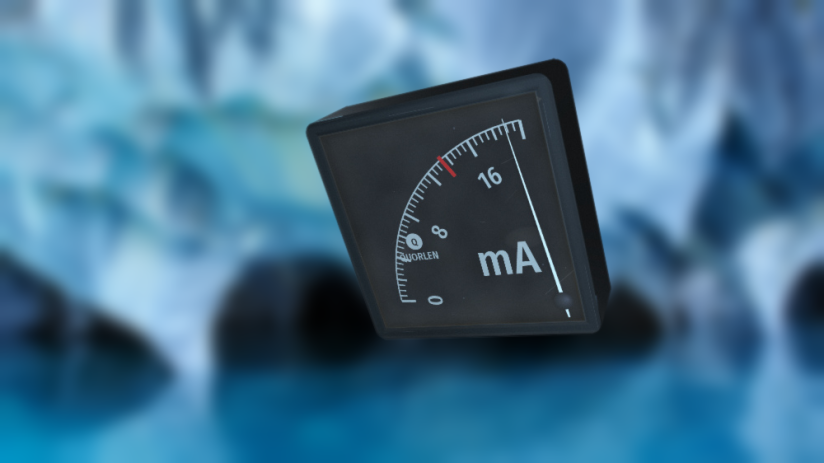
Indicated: 19mA
